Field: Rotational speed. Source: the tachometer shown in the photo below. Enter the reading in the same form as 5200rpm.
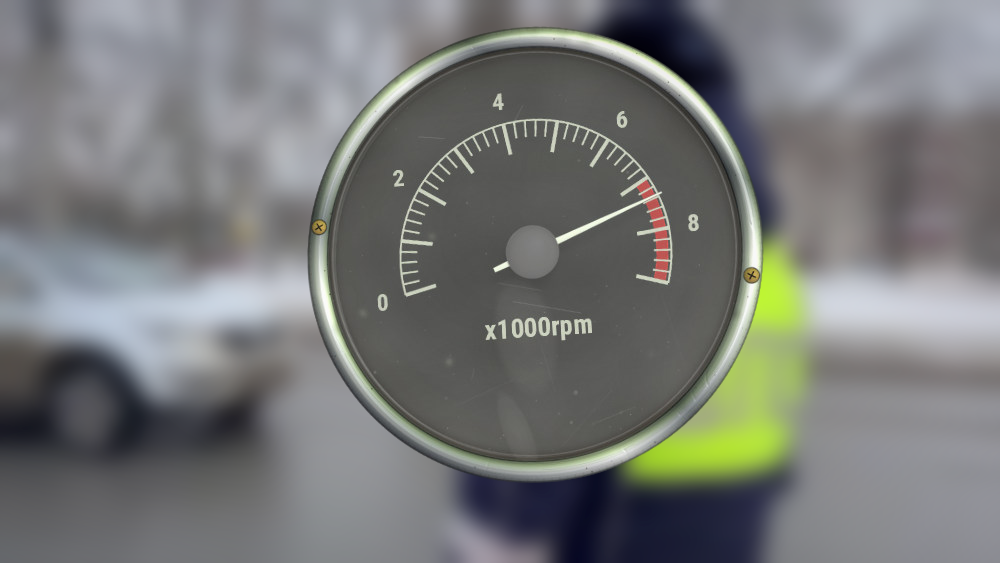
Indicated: 7400rpm
